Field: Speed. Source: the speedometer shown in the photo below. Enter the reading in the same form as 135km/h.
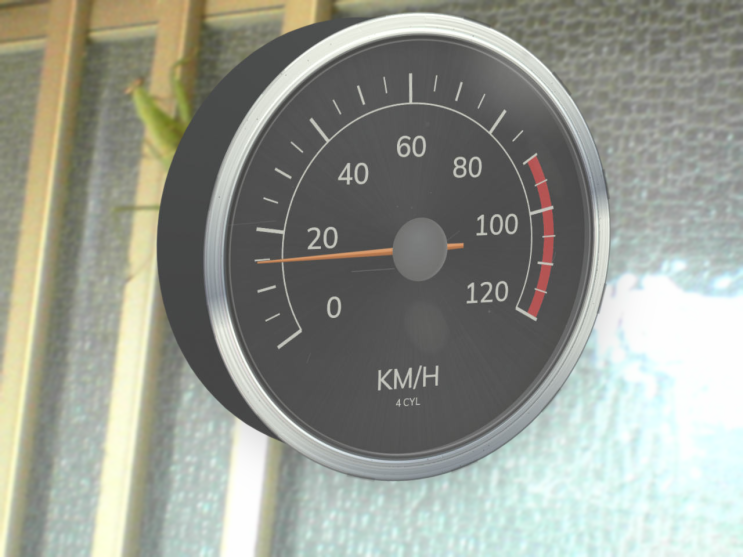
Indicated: 15km/h
